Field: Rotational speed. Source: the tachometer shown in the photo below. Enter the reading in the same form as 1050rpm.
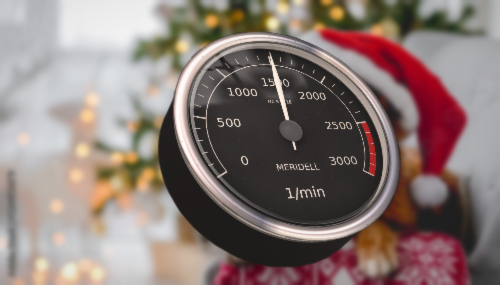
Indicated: 1500rpm
